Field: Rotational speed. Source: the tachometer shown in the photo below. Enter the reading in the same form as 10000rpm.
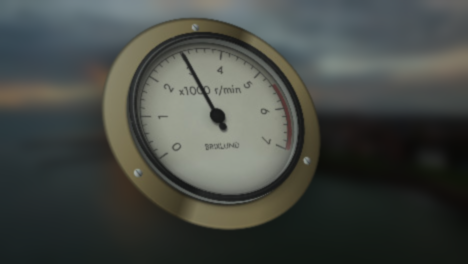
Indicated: 3000rpm
